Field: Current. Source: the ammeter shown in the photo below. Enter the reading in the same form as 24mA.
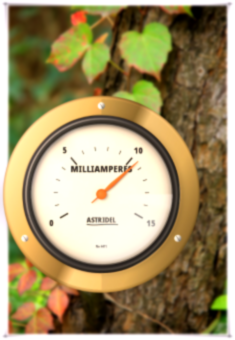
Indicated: 10.5mA
